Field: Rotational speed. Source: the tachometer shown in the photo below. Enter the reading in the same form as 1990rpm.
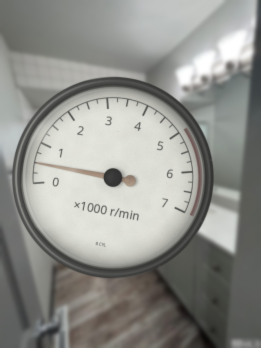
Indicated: 500rpm
